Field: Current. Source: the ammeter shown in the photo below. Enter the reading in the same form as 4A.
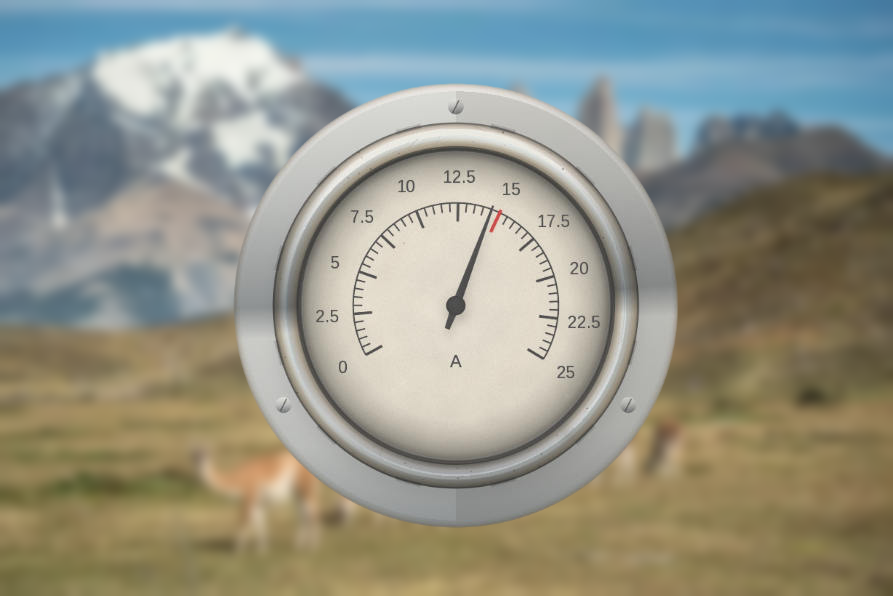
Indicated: 14.5A
